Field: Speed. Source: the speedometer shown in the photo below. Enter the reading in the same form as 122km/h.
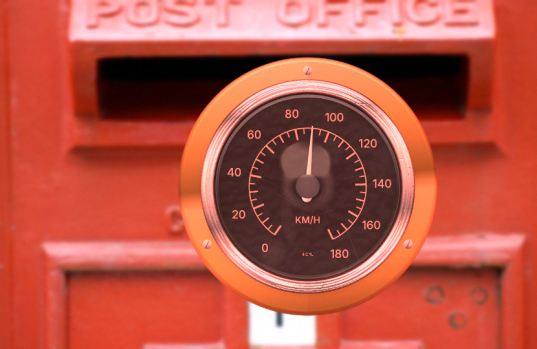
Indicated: 90km/h
